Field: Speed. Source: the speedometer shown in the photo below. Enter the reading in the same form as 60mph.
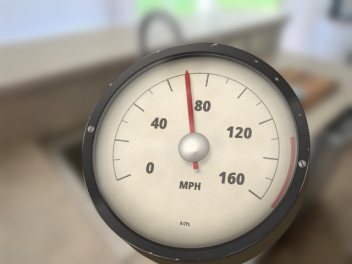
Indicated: 70mph
